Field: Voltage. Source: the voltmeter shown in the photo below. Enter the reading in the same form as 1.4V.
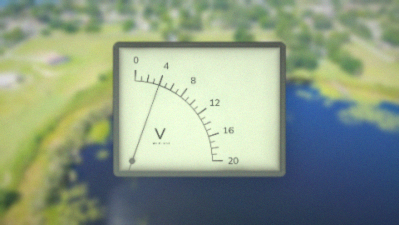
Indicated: 4V
